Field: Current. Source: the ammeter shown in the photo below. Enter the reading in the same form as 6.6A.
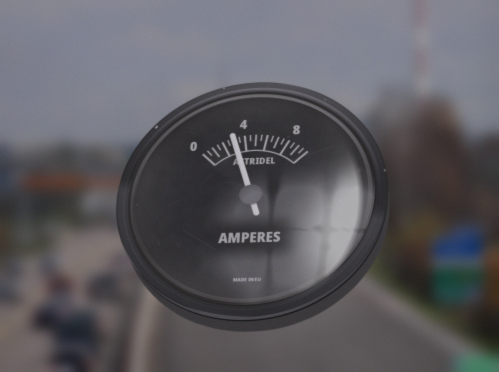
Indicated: 3A
